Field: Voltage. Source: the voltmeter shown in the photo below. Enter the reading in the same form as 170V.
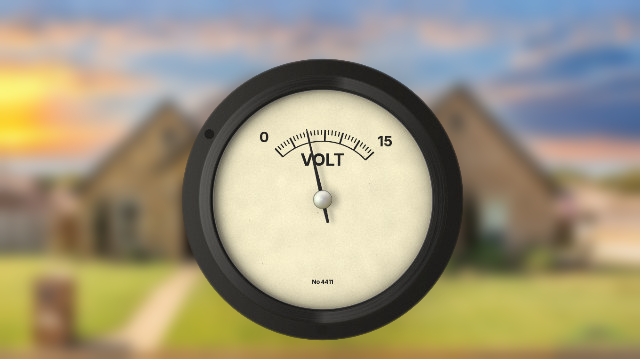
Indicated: 5V
